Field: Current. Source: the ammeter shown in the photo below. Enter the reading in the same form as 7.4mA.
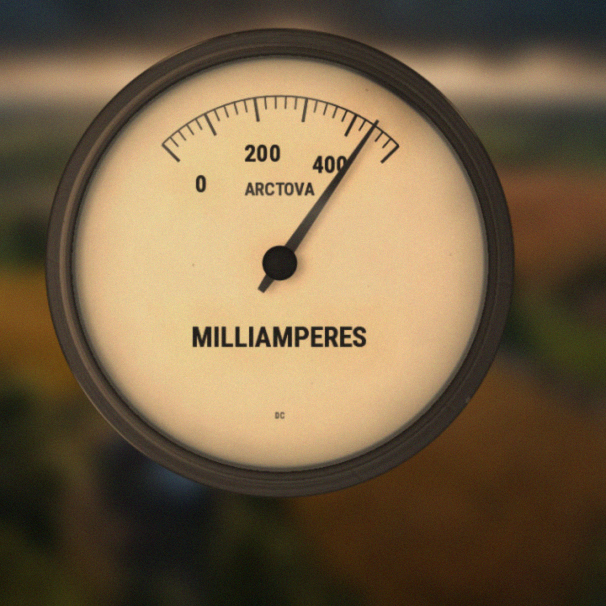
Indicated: 440mA
